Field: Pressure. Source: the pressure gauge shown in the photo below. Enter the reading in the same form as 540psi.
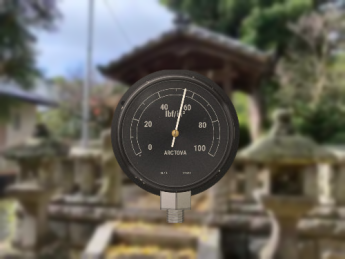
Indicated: 55psi
